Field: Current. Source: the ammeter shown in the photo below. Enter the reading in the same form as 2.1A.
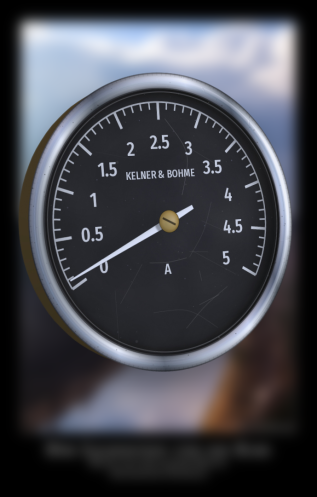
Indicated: 0.1A
